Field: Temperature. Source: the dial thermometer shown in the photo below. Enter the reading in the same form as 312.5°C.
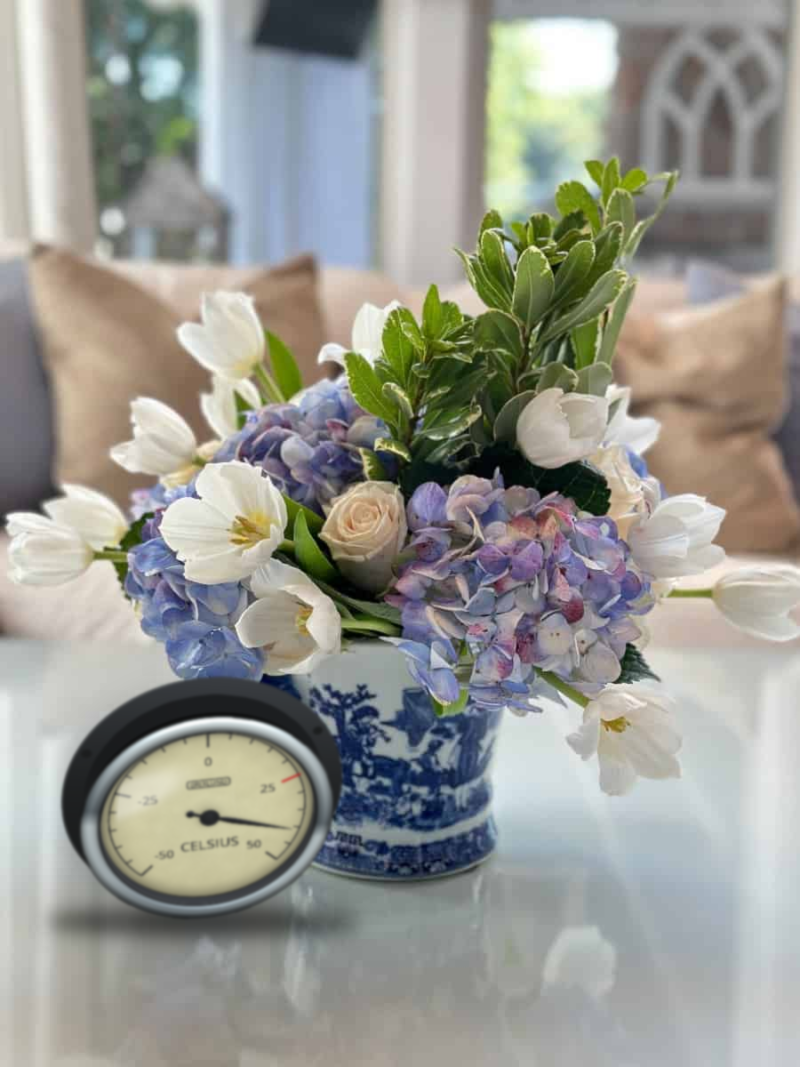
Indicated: 40°C
